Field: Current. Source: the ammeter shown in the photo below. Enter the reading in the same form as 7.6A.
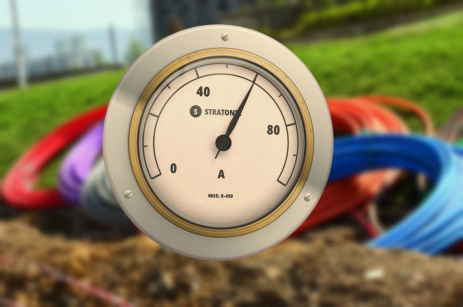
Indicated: 60A
